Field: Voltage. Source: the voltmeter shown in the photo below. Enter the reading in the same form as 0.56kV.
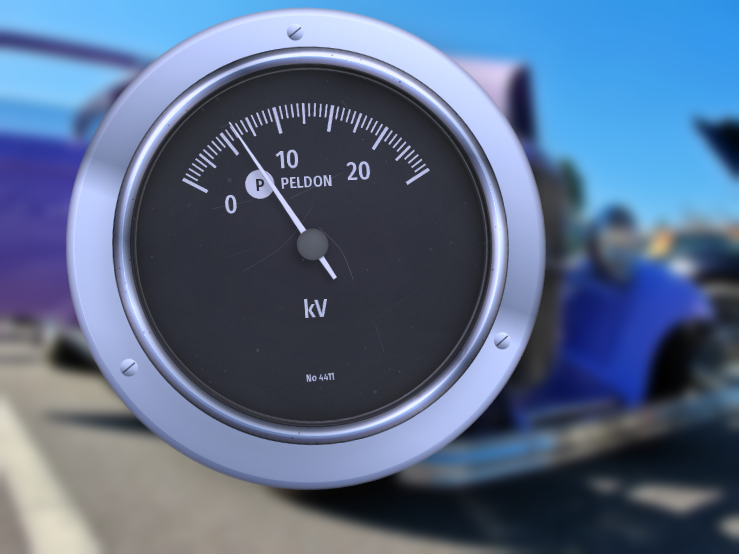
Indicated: 6kV
